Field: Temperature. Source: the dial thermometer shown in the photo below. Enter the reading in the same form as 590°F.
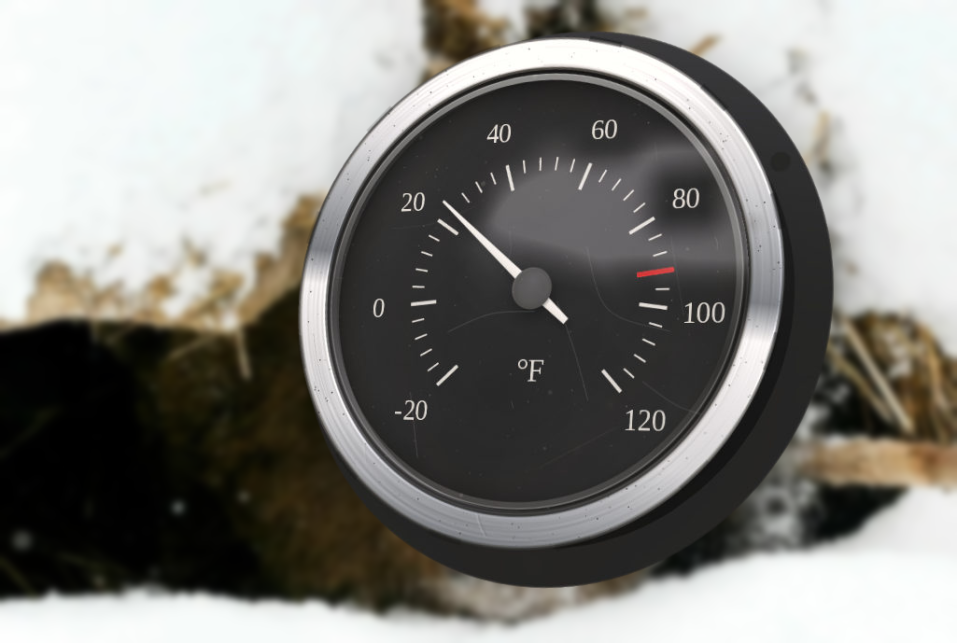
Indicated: 24°F
